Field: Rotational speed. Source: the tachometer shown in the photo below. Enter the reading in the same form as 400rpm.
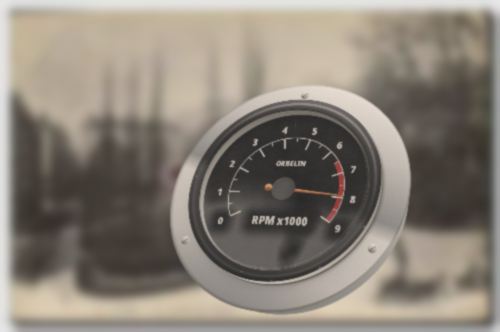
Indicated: 8000rpm
